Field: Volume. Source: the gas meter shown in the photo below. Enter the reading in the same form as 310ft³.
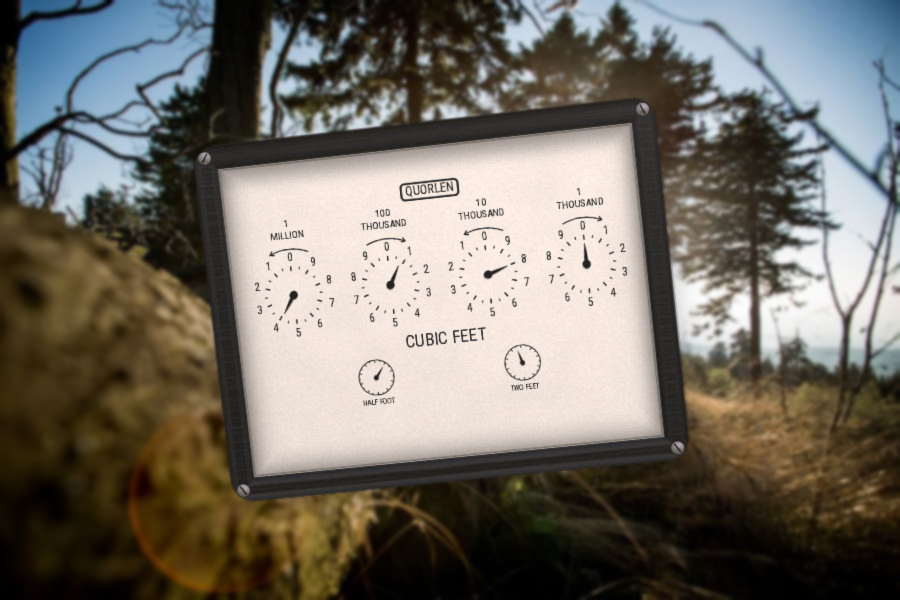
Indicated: 408000ft³
